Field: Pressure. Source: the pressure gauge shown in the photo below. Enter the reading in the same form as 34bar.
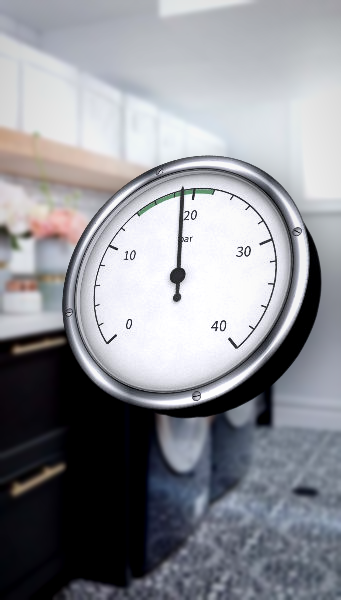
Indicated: 19bar
